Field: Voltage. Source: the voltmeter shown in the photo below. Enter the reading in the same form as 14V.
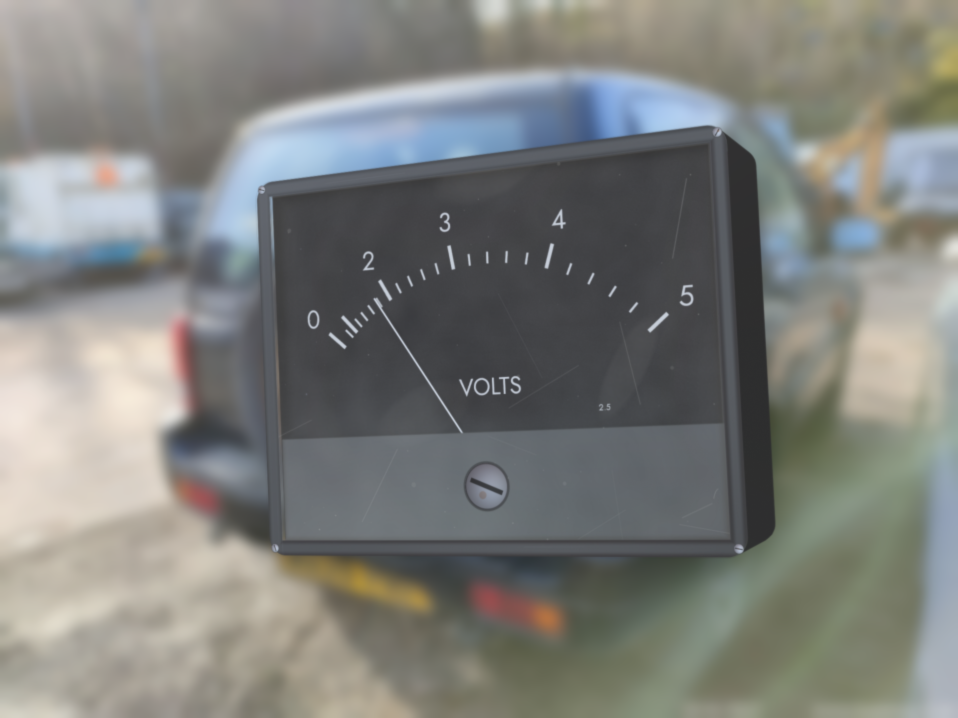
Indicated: 1.8V
